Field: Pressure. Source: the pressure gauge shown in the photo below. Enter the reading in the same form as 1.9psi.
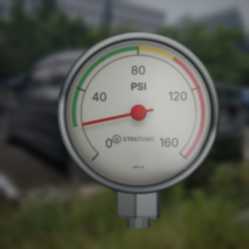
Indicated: 20psi
